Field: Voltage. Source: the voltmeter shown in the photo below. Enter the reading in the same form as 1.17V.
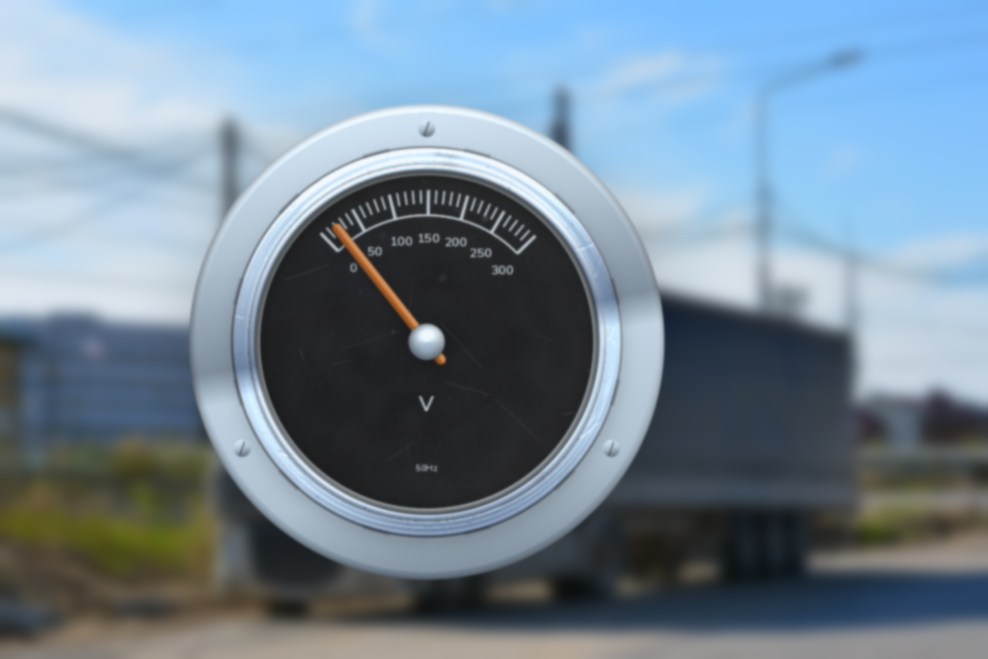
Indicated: 20V
